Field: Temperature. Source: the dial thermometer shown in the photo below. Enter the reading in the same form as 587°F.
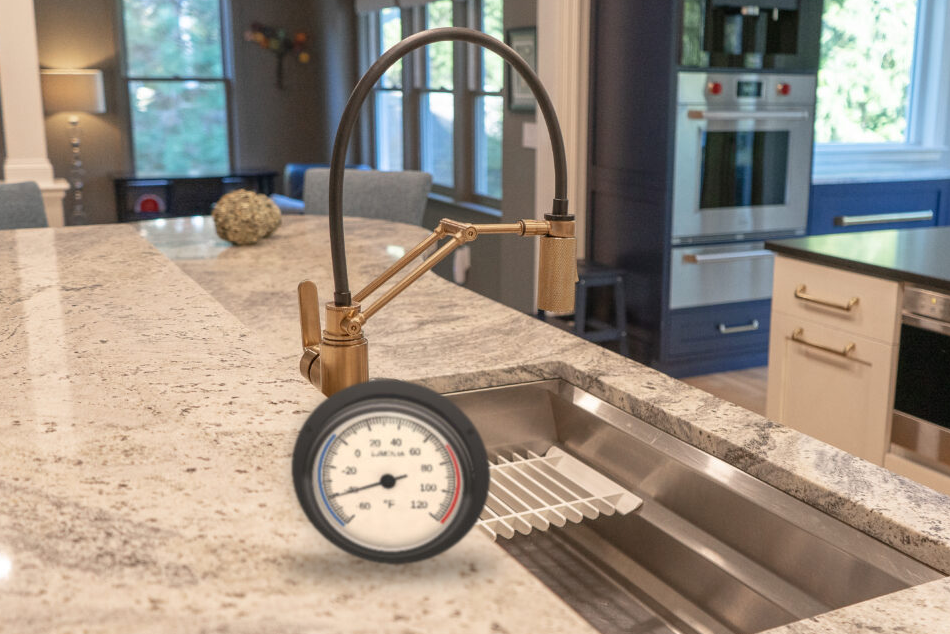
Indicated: -40°F
